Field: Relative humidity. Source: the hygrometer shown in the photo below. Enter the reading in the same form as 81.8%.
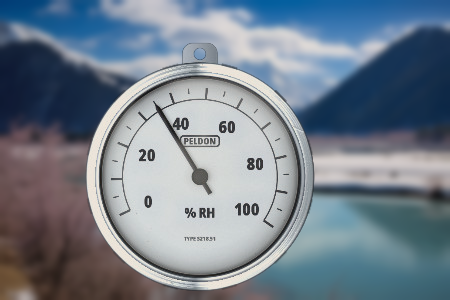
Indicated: 35%
